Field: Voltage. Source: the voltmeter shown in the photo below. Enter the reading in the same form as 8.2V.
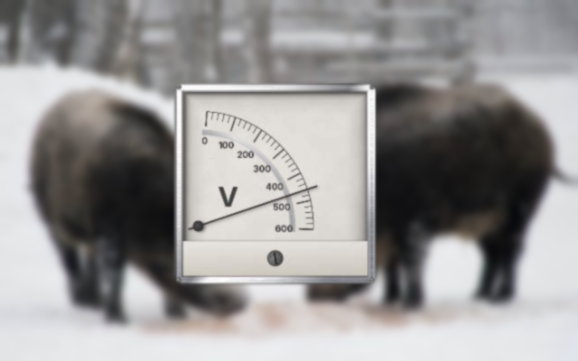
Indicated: 460V
